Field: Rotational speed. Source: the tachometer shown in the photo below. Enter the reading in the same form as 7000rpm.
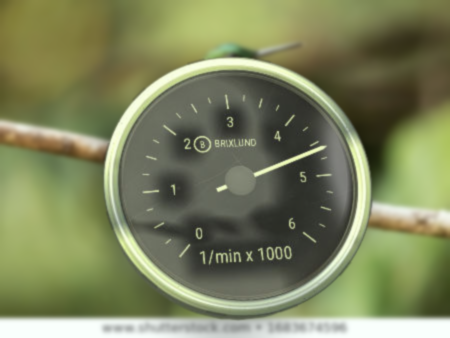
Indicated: 4625rpm
